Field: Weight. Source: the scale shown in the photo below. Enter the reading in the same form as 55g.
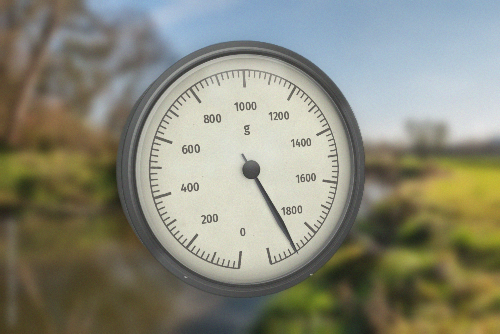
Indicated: 1900g
